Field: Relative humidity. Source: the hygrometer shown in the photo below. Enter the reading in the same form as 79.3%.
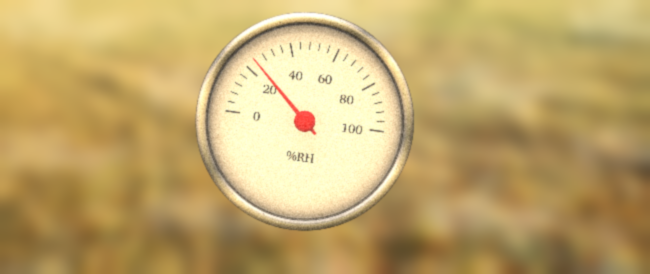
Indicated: 24%
